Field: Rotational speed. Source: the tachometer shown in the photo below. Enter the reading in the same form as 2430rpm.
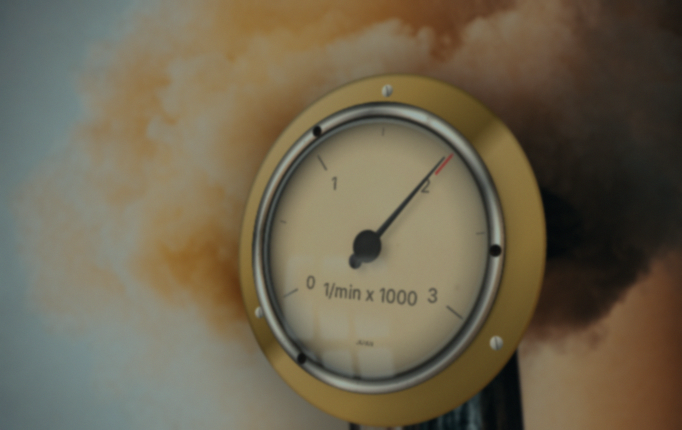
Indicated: 2000rpm
